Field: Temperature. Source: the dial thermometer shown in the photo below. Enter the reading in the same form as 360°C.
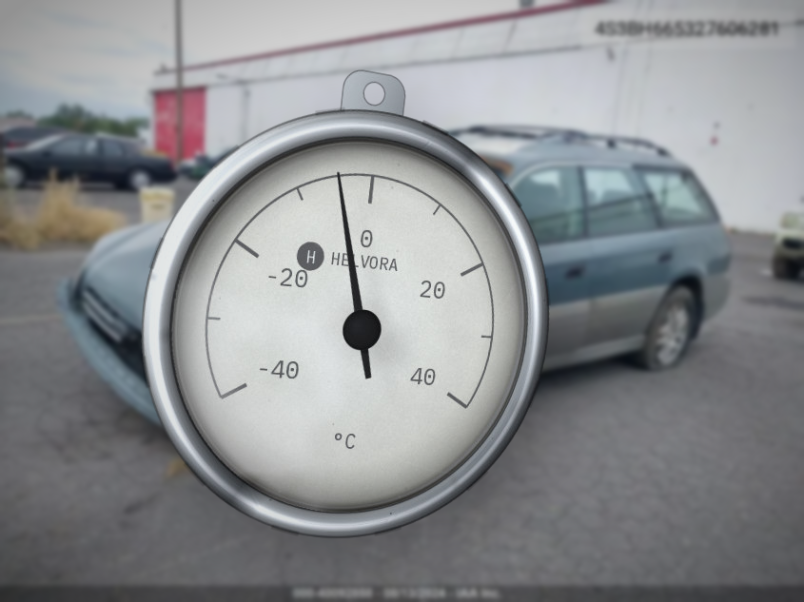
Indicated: -5°C
